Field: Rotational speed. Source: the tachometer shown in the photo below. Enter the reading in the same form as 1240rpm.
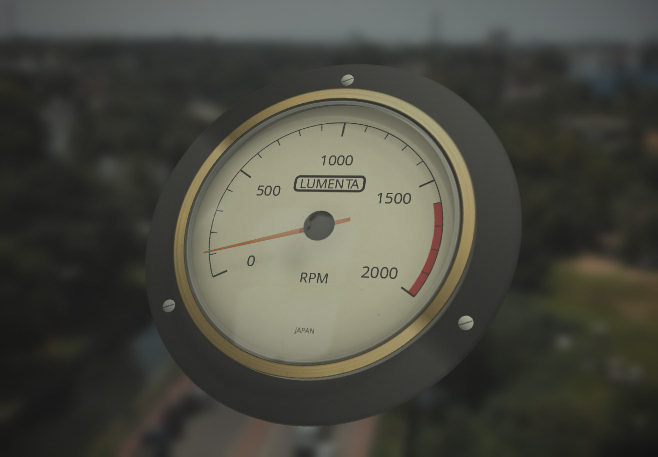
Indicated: 100rpm
